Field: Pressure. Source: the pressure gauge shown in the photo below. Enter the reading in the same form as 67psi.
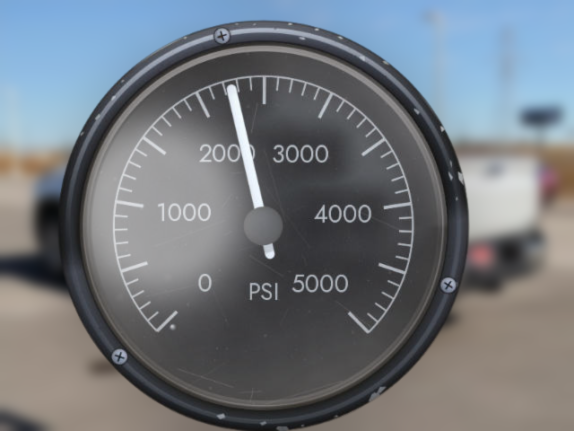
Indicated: 2250psi
